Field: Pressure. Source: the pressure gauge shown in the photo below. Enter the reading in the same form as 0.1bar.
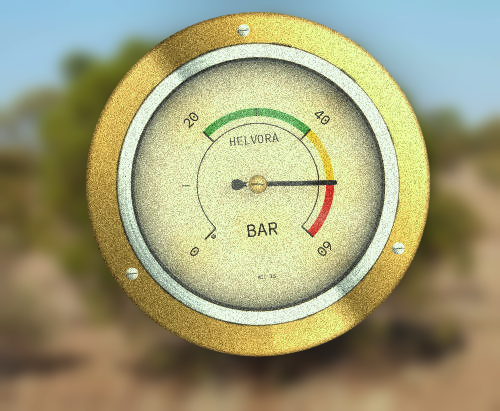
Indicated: 50bar
